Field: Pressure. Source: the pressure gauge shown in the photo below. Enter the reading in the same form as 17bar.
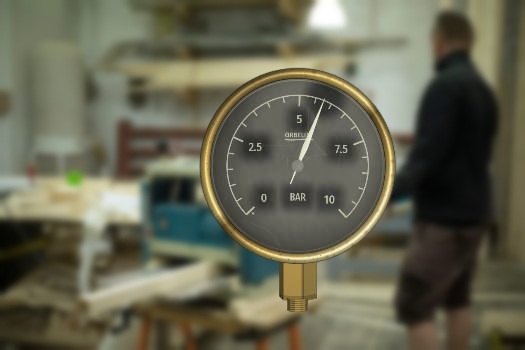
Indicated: 5.75bar
